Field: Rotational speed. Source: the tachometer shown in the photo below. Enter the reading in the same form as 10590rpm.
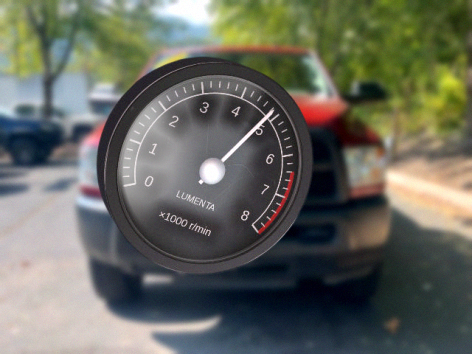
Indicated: 4800rpm
